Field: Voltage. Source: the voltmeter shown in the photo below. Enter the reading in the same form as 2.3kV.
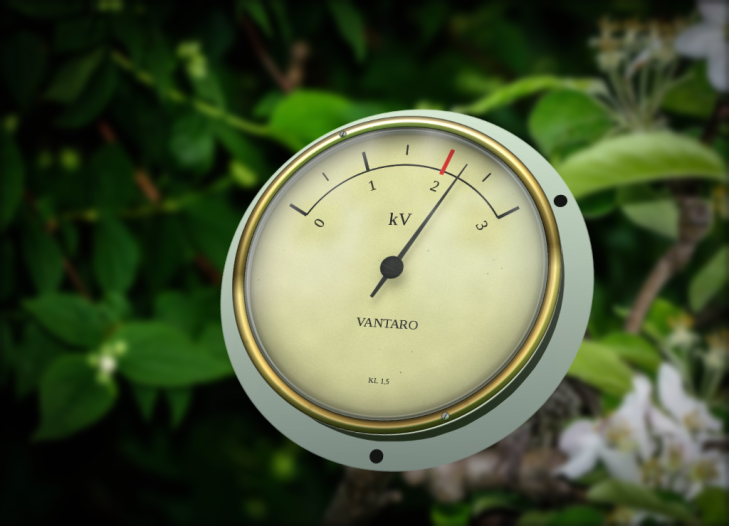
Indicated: 2.25kV
